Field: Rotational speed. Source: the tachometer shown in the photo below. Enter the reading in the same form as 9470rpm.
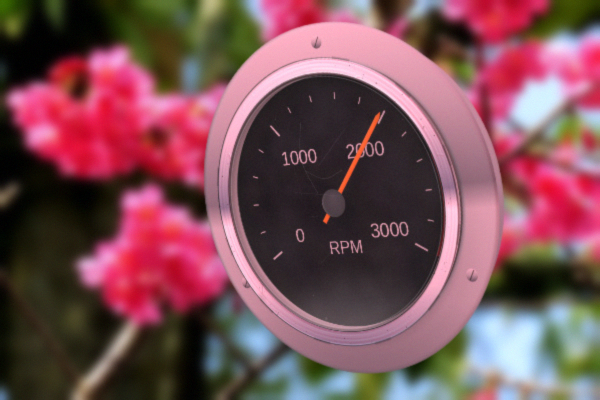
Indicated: 2000rpm
